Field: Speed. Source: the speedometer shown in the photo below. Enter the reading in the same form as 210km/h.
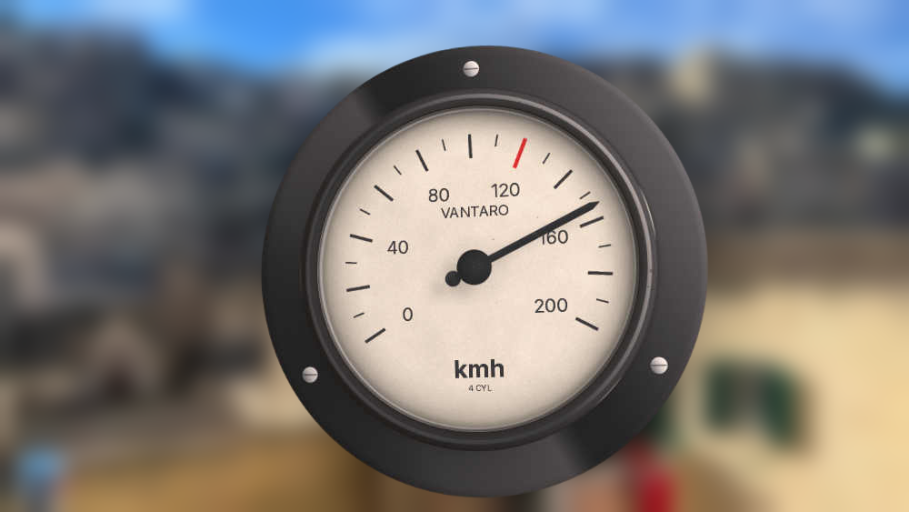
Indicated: 155km/h
